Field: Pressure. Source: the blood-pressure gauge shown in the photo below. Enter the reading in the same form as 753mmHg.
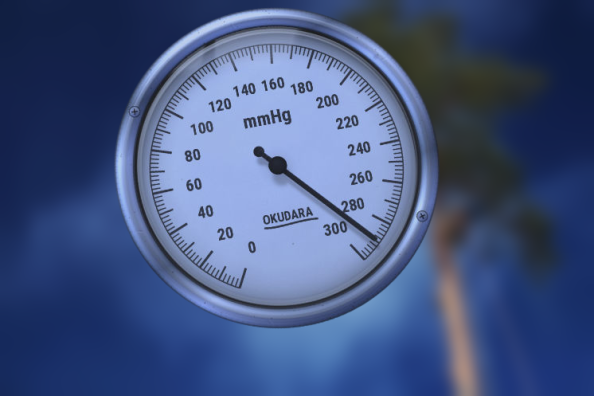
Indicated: 290mmHg
